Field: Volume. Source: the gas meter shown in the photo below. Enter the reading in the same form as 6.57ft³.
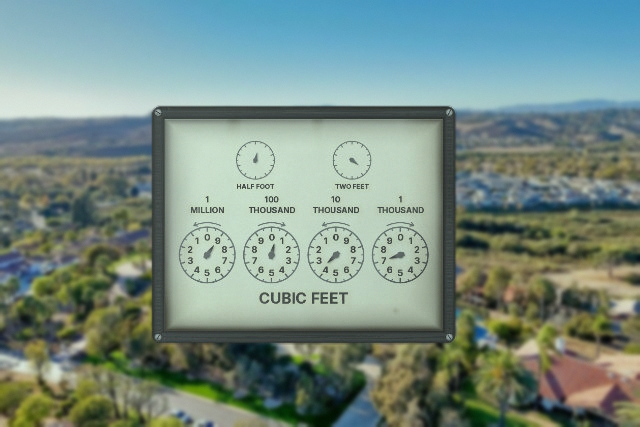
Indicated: 903700ft³
